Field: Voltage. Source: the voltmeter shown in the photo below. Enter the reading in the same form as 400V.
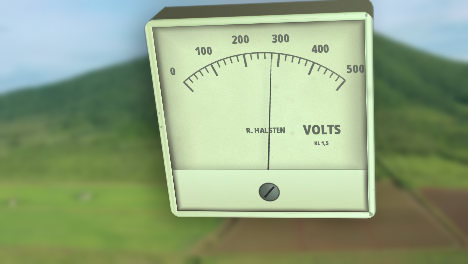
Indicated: 280V
